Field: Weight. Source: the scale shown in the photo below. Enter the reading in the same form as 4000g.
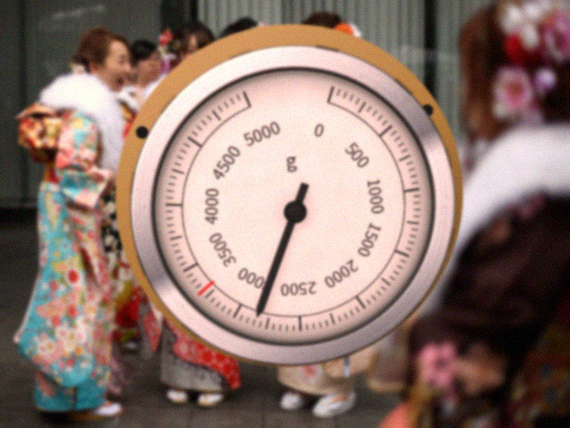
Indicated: 2850g
